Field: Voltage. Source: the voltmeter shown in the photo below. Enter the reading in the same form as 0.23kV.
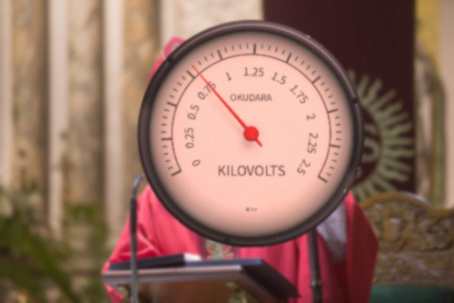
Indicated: 0.8kV
